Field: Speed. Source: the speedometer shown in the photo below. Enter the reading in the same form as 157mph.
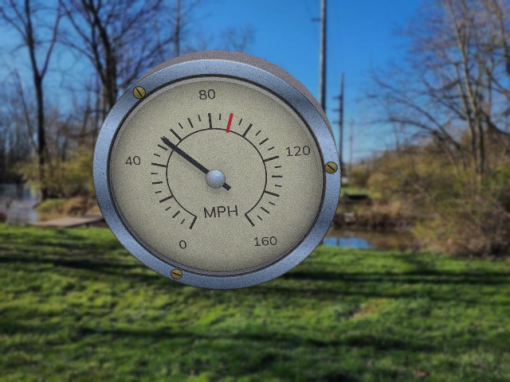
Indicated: 55mph
